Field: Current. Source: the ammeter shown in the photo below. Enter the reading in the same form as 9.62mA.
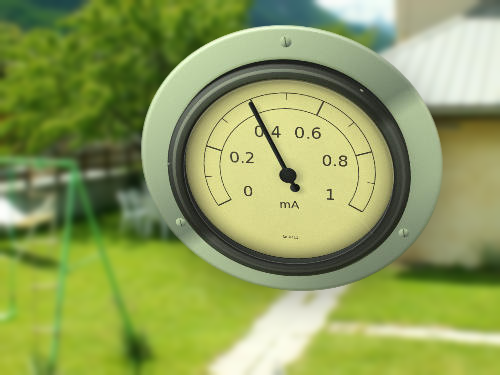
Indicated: 0.4mA
